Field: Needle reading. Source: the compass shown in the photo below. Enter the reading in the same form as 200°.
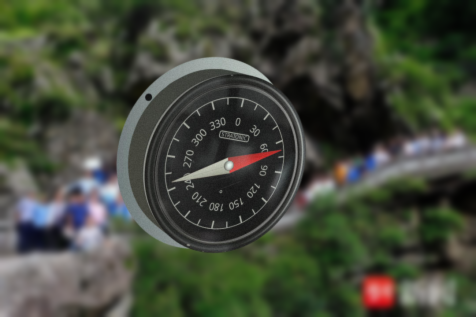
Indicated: 67.5°
